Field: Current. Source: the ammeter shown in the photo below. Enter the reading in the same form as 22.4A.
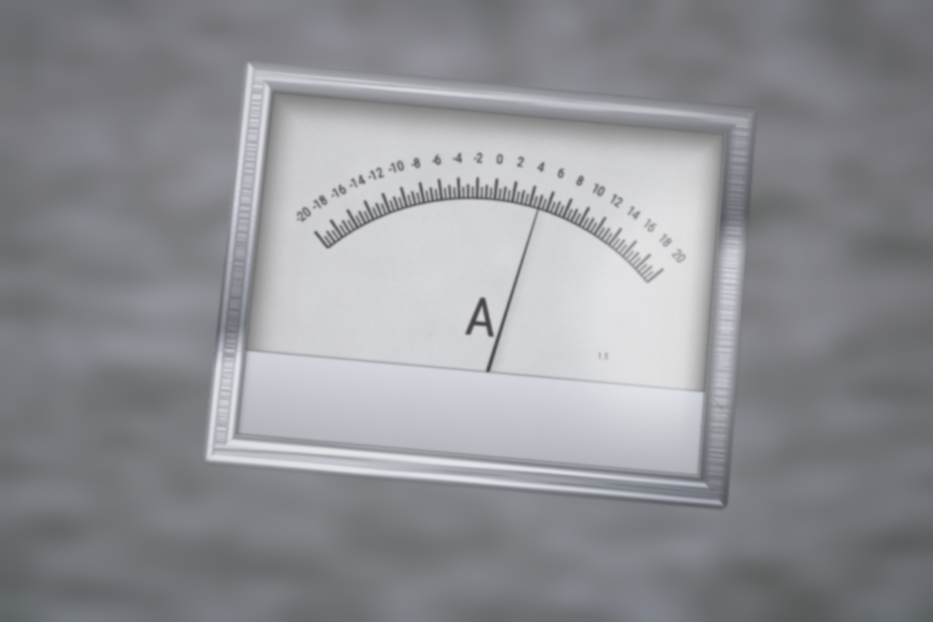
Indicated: 5A
